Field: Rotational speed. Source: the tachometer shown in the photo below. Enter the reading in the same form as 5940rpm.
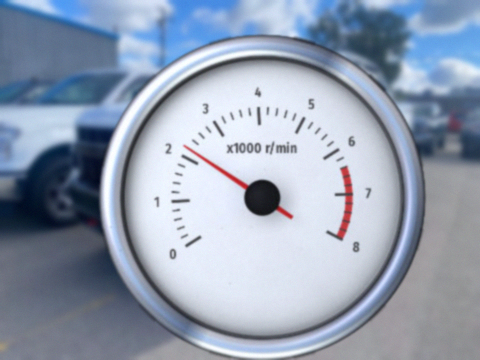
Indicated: 2200rpm
